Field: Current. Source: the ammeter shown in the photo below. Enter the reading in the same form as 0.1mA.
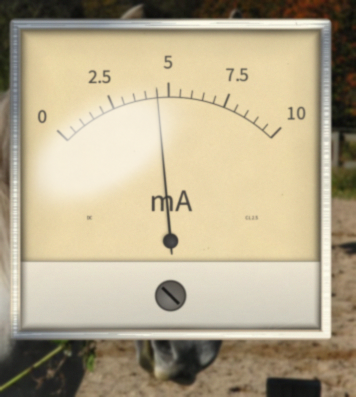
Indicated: 4.5mA
